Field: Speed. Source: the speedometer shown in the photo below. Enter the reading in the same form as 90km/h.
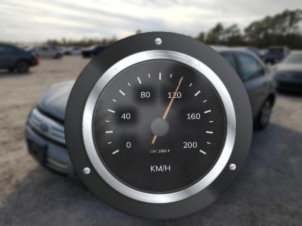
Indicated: 120km/h
